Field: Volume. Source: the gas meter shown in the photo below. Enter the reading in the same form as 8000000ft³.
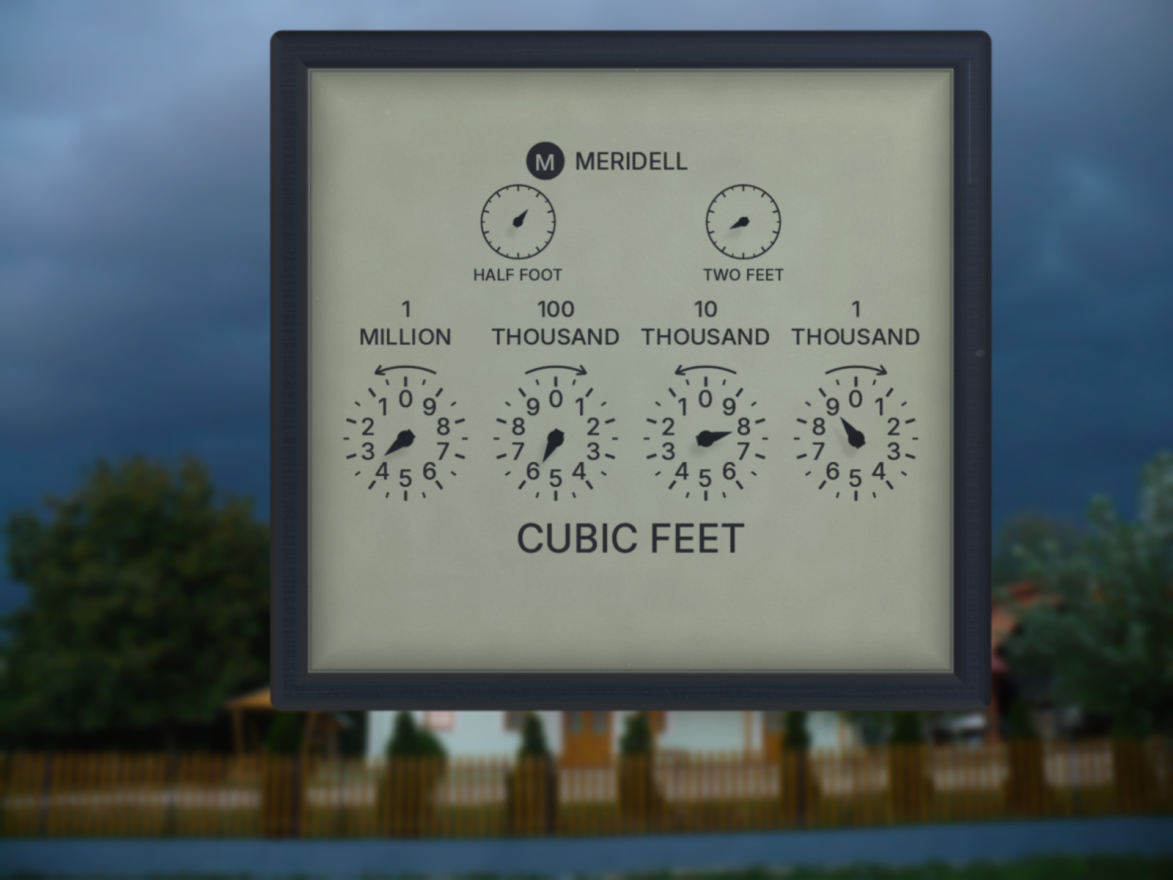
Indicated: 357900ft³
